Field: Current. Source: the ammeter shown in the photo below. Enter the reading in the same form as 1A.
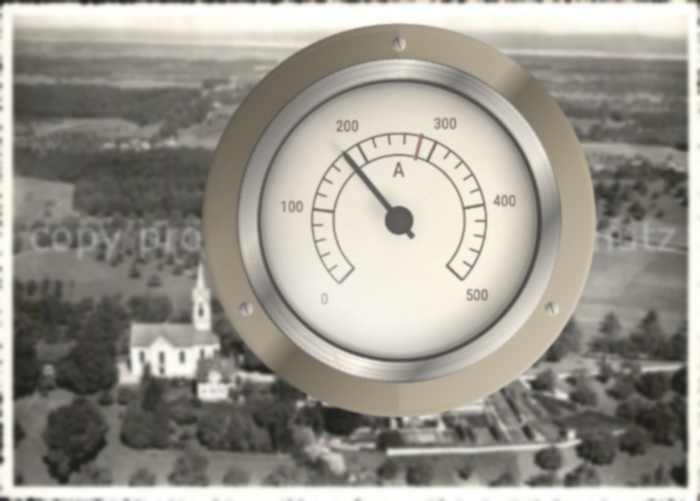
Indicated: 180A
